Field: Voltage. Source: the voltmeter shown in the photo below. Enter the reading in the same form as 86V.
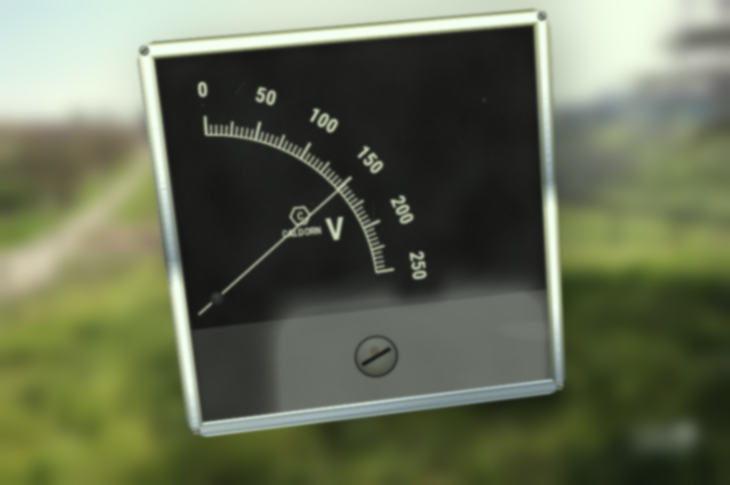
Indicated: 150V
